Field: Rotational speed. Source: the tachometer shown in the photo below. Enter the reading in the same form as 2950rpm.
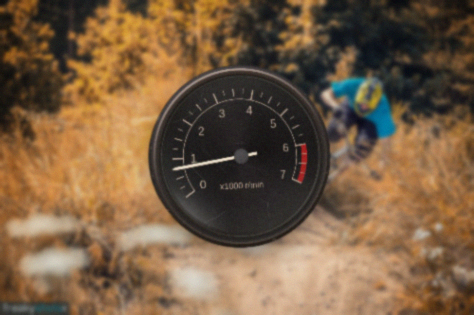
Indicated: 750rpm
